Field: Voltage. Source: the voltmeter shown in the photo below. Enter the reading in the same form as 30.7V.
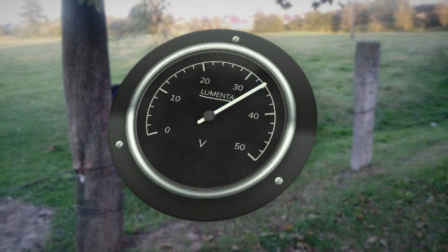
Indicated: 34V
